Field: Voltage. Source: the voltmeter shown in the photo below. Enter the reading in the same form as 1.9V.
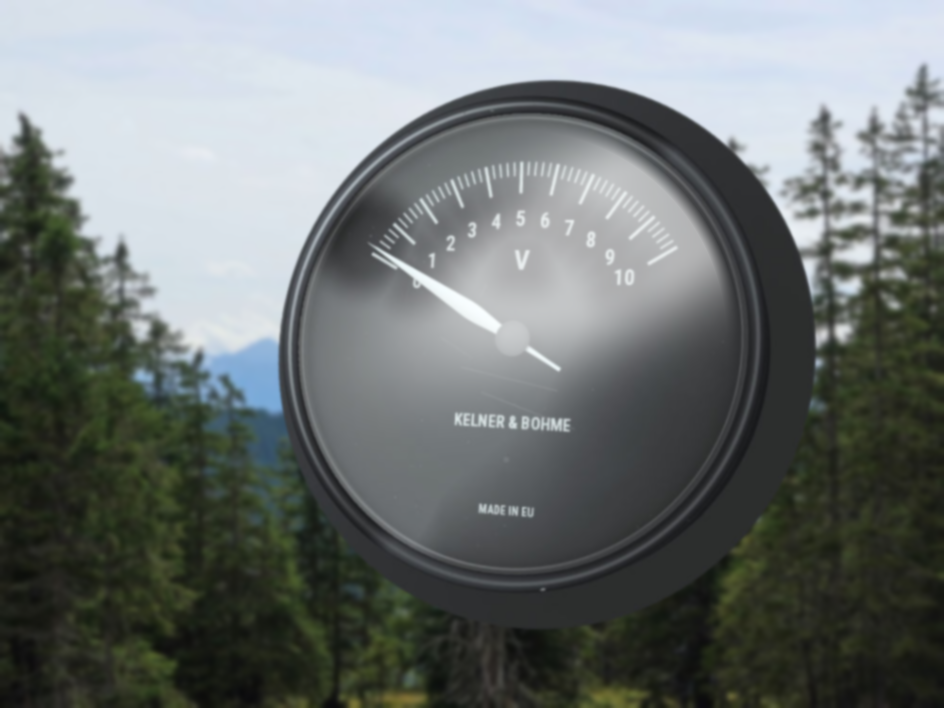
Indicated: 0.2V
